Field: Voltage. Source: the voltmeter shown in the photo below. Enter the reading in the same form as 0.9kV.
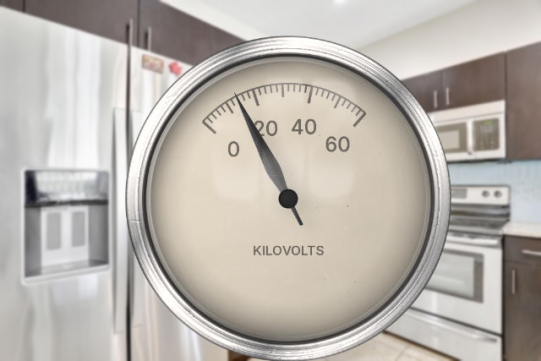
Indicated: 14kV
